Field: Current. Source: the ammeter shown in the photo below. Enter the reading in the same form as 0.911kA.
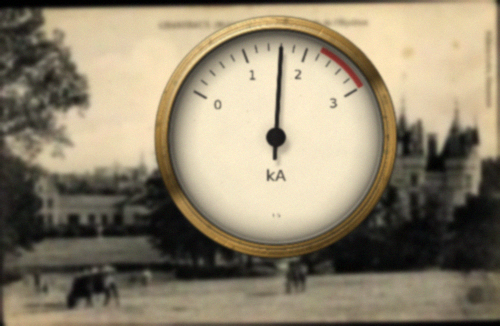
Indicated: 1.6kA
